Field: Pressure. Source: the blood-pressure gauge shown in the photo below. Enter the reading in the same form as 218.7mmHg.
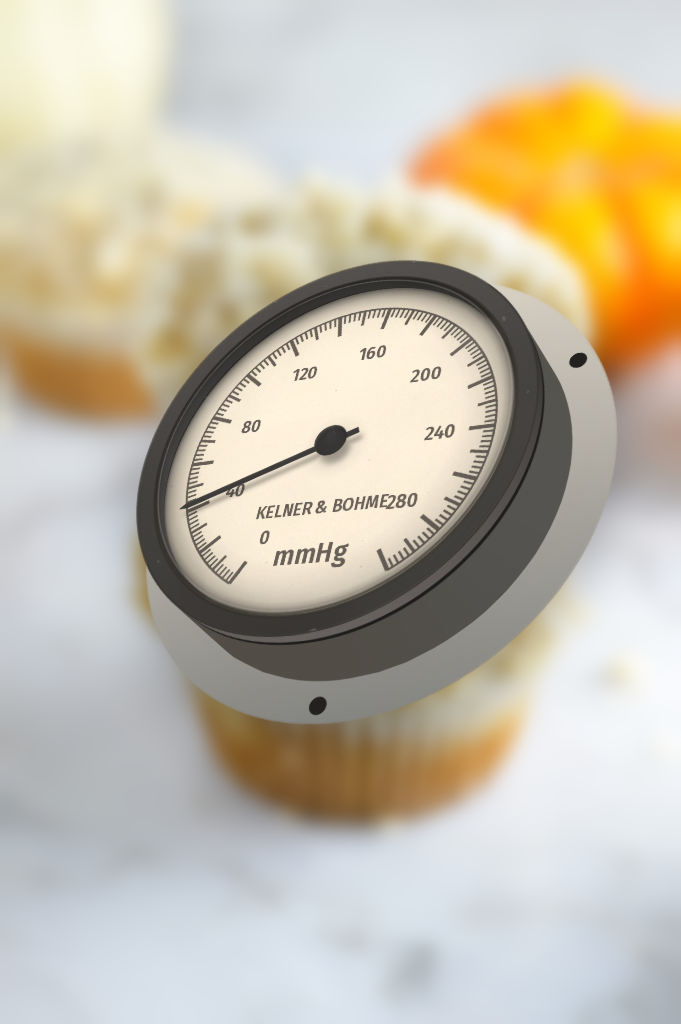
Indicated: 40mmHg
